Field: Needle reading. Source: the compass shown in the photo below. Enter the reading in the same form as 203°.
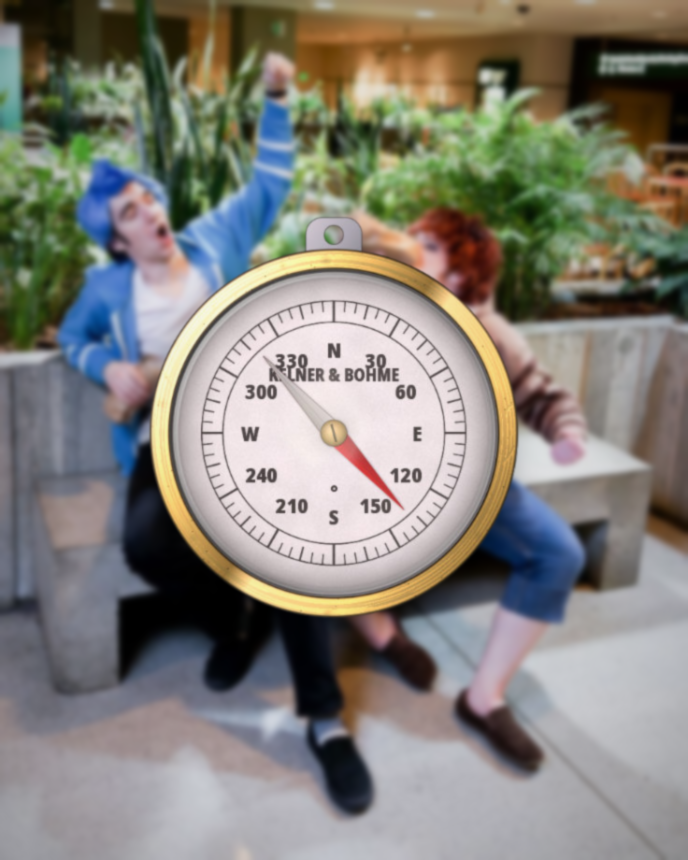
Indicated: 137.5°
